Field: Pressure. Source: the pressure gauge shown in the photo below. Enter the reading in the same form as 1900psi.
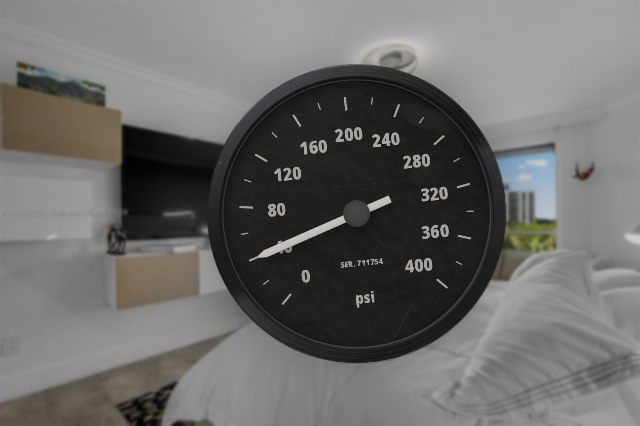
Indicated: 40psi
